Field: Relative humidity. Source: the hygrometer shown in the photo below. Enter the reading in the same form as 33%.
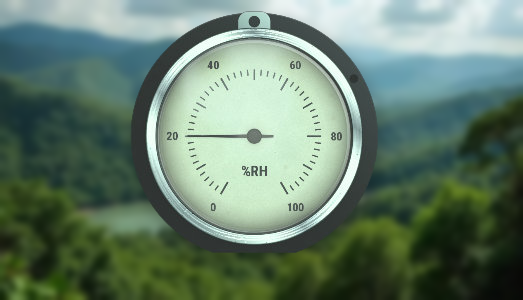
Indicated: 20%
